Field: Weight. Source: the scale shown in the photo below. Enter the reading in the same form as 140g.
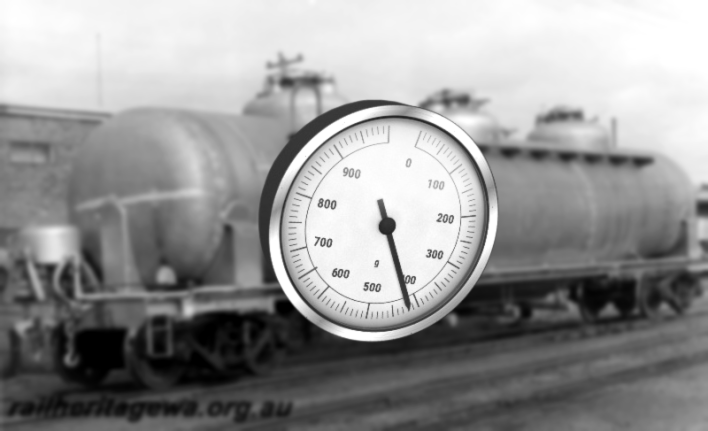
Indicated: 420g
